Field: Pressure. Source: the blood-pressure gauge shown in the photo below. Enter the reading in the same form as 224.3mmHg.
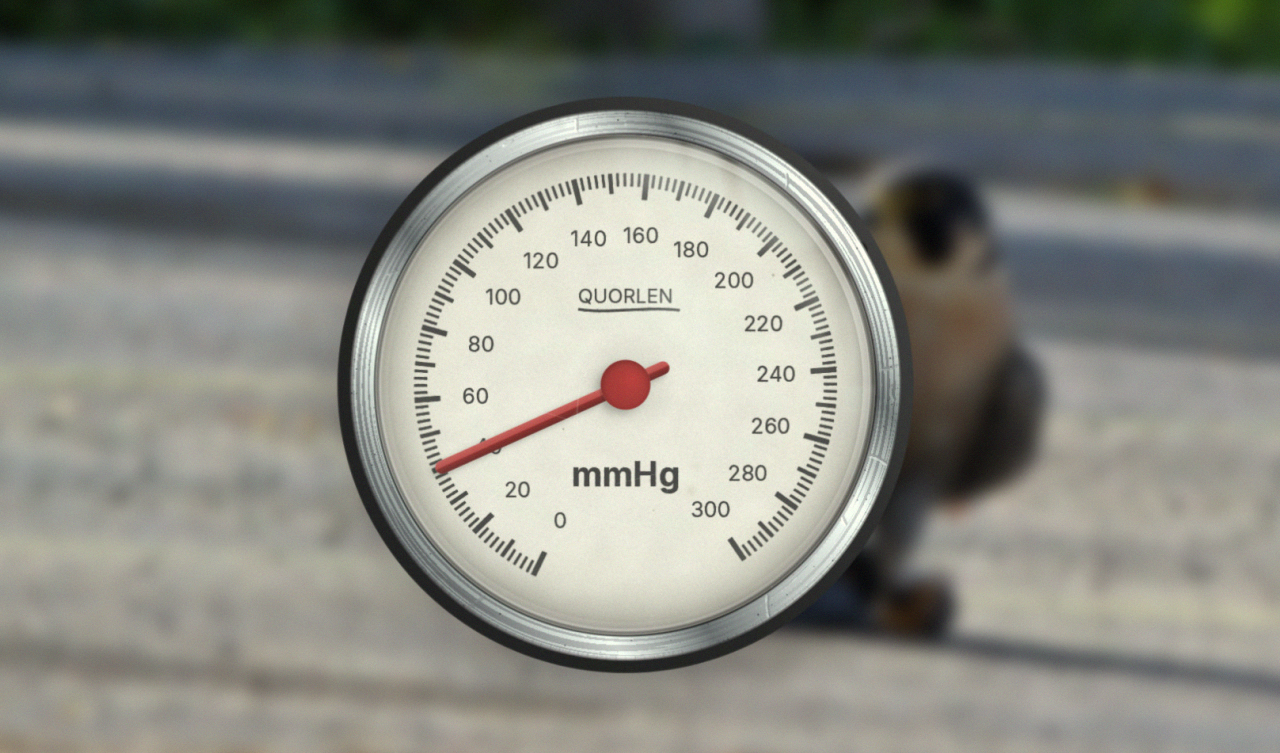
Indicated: 40mmHg
